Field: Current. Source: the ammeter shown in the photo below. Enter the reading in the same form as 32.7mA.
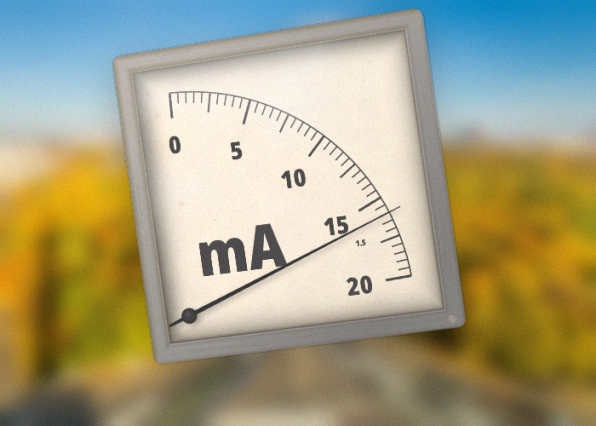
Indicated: 16mA
